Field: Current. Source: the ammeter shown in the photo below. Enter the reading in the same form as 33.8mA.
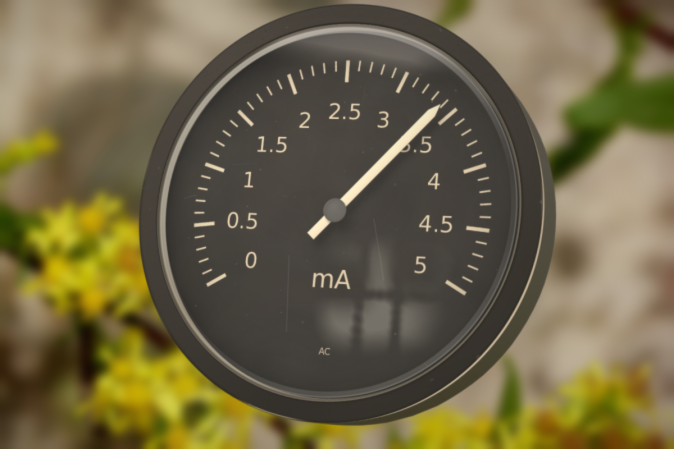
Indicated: 3.4mA
